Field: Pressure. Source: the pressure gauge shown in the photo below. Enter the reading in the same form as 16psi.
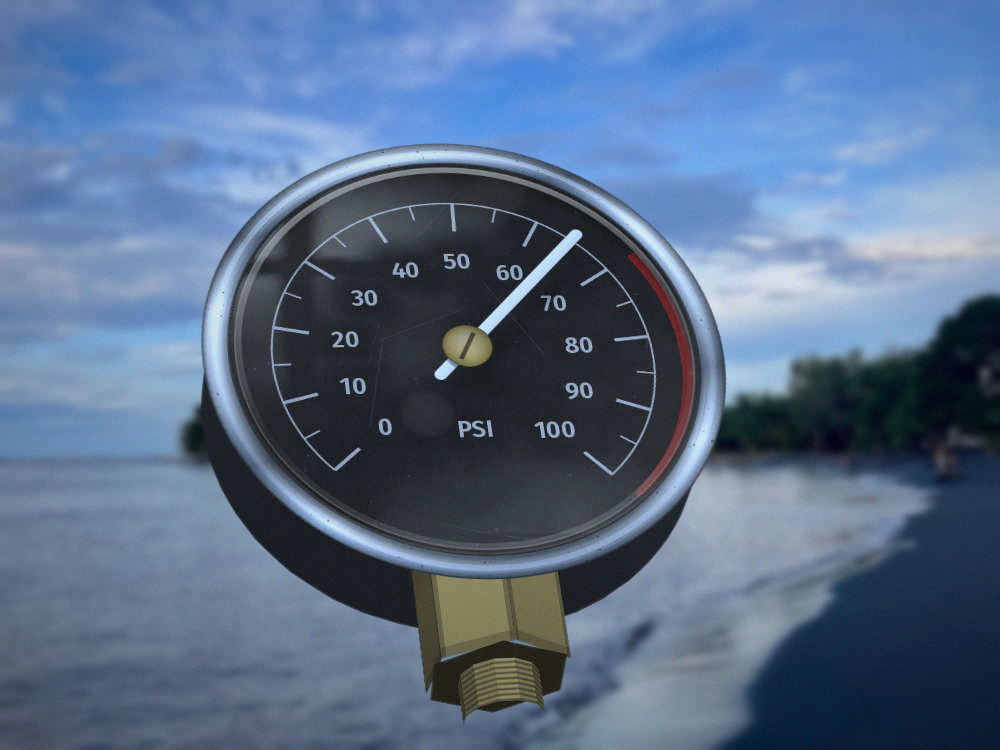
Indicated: 65psi
